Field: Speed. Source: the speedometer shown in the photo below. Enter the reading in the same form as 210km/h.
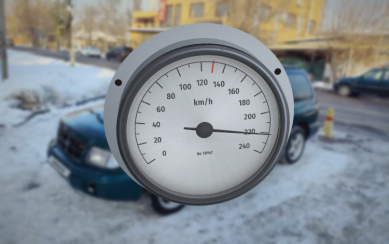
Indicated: 220km/h
